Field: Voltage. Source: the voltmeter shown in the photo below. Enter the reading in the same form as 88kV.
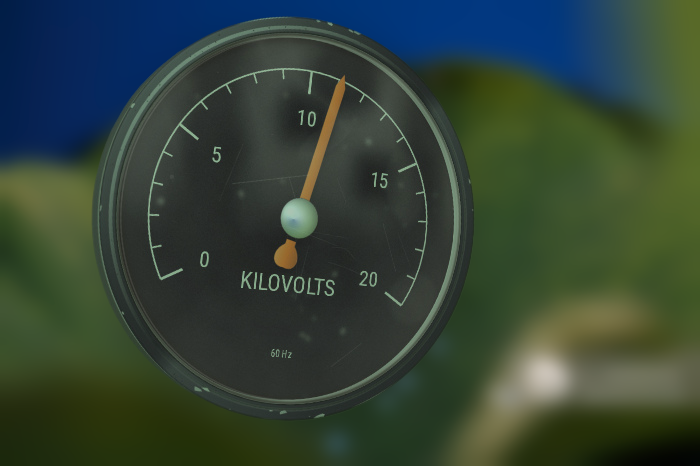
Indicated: 11kV
